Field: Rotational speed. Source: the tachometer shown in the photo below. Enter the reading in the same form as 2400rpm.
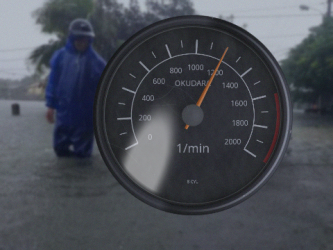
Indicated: 1200rpm
